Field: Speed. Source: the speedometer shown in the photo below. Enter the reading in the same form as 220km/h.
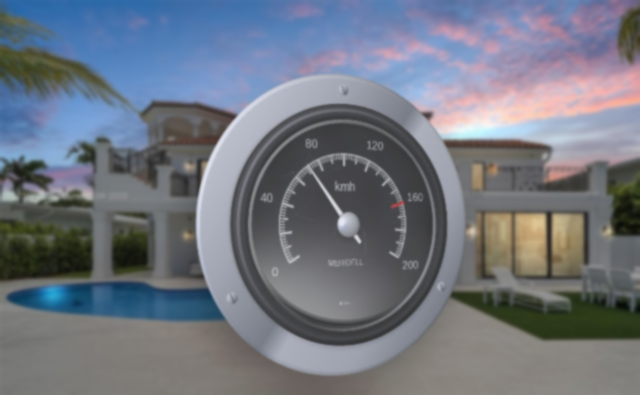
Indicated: 70km/h
